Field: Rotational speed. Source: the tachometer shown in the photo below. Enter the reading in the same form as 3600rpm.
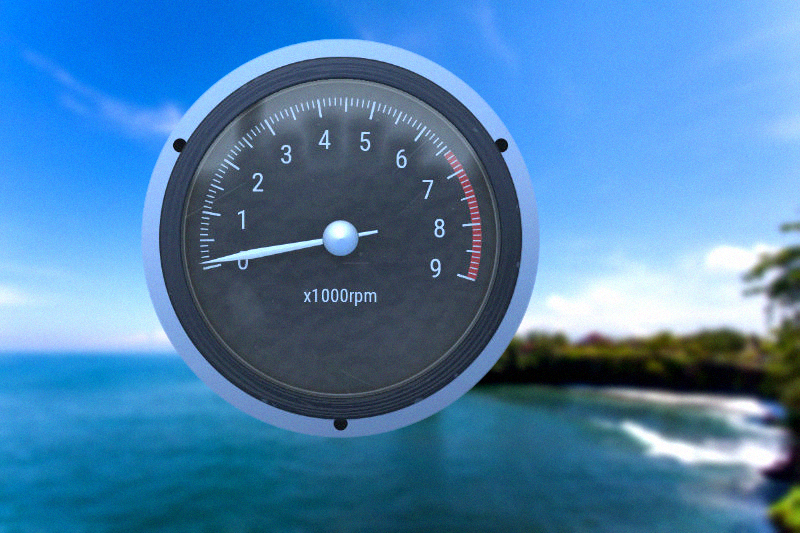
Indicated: 100rpm
